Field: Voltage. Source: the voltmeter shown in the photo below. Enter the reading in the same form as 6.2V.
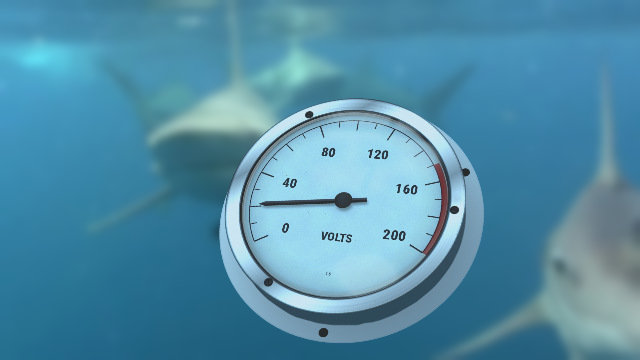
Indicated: 20V
